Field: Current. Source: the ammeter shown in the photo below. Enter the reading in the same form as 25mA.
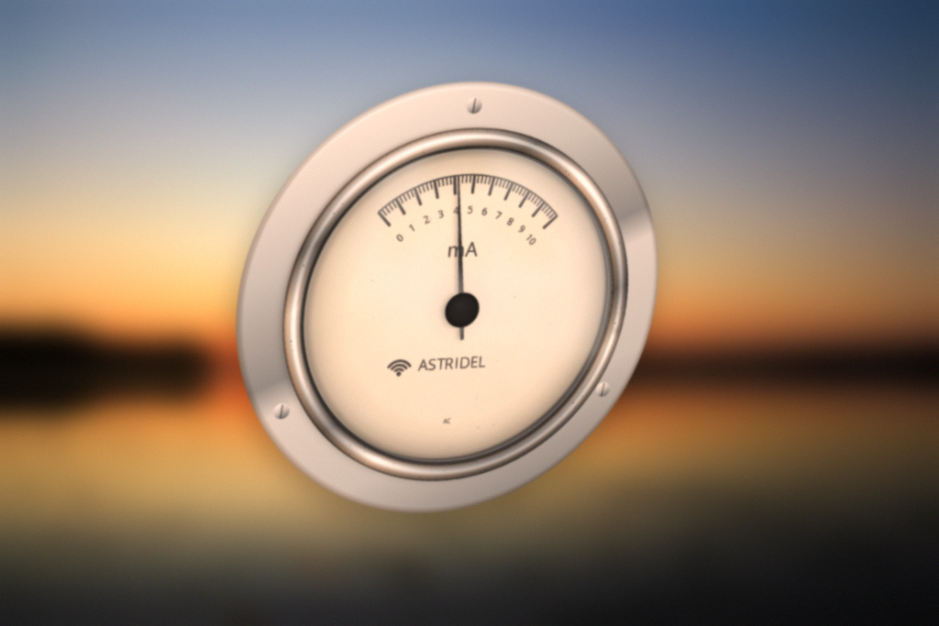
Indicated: 4mA
